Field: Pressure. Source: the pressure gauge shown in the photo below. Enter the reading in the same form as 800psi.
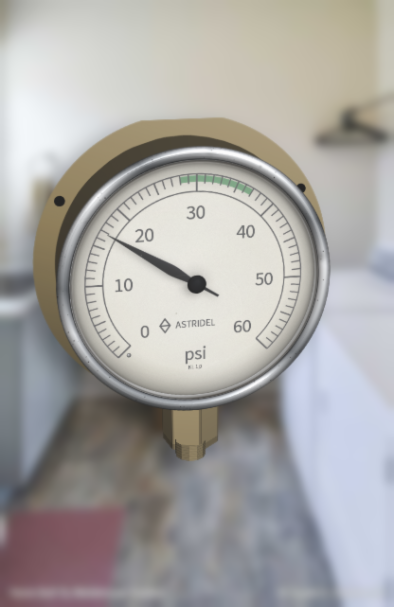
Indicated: 17psi
